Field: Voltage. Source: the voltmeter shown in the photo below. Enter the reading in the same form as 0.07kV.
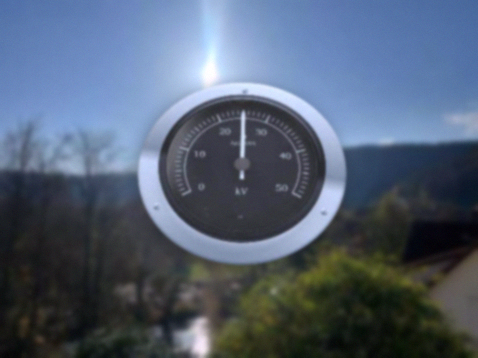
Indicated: 25kV
